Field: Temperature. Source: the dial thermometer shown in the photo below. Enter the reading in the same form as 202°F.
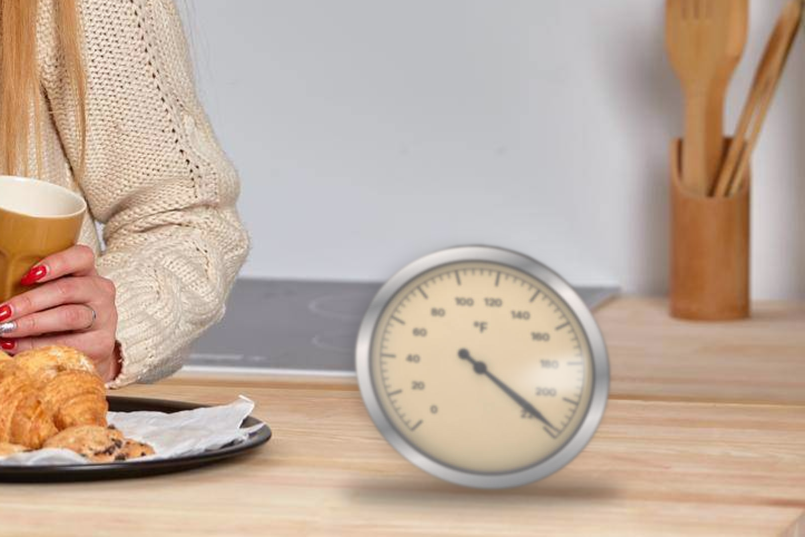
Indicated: 216°F
